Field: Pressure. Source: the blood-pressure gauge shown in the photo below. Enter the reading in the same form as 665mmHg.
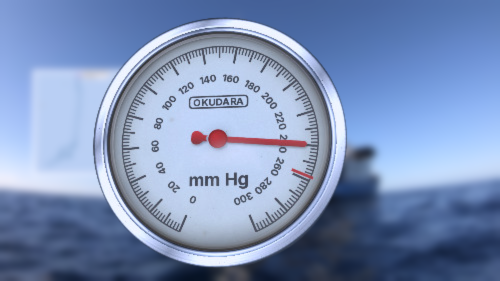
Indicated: 240mmHg
